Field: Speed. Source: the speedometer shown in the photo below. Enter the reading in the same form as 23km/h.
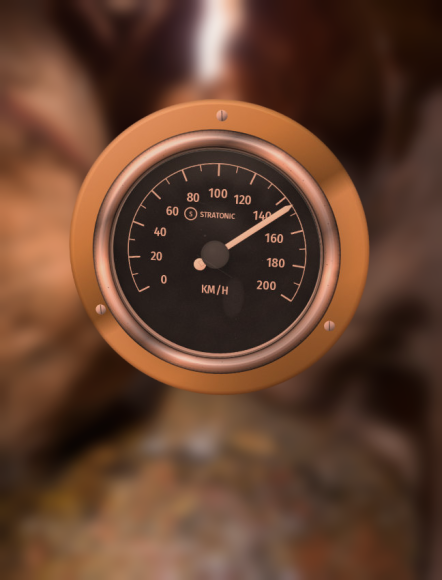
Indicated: 145km/h
